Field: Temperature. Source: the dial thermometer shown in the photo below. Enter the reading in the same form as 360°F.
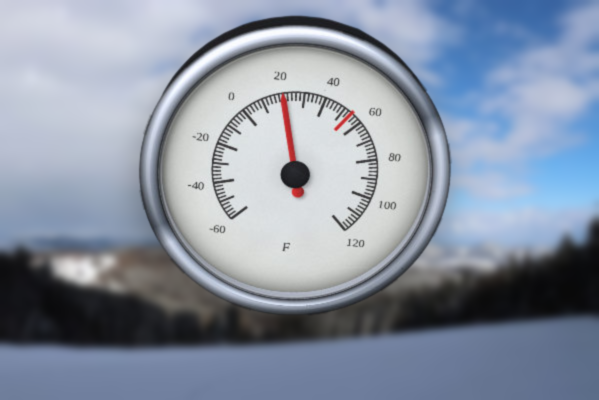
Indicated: 20°F
